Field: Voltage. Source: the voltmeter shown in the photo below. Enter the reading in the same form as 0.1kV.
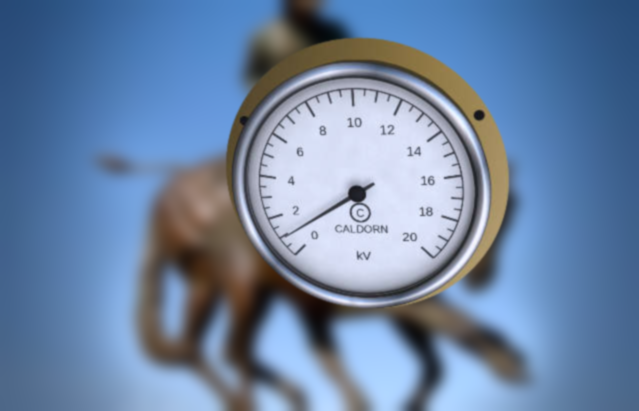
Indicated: 1kV
